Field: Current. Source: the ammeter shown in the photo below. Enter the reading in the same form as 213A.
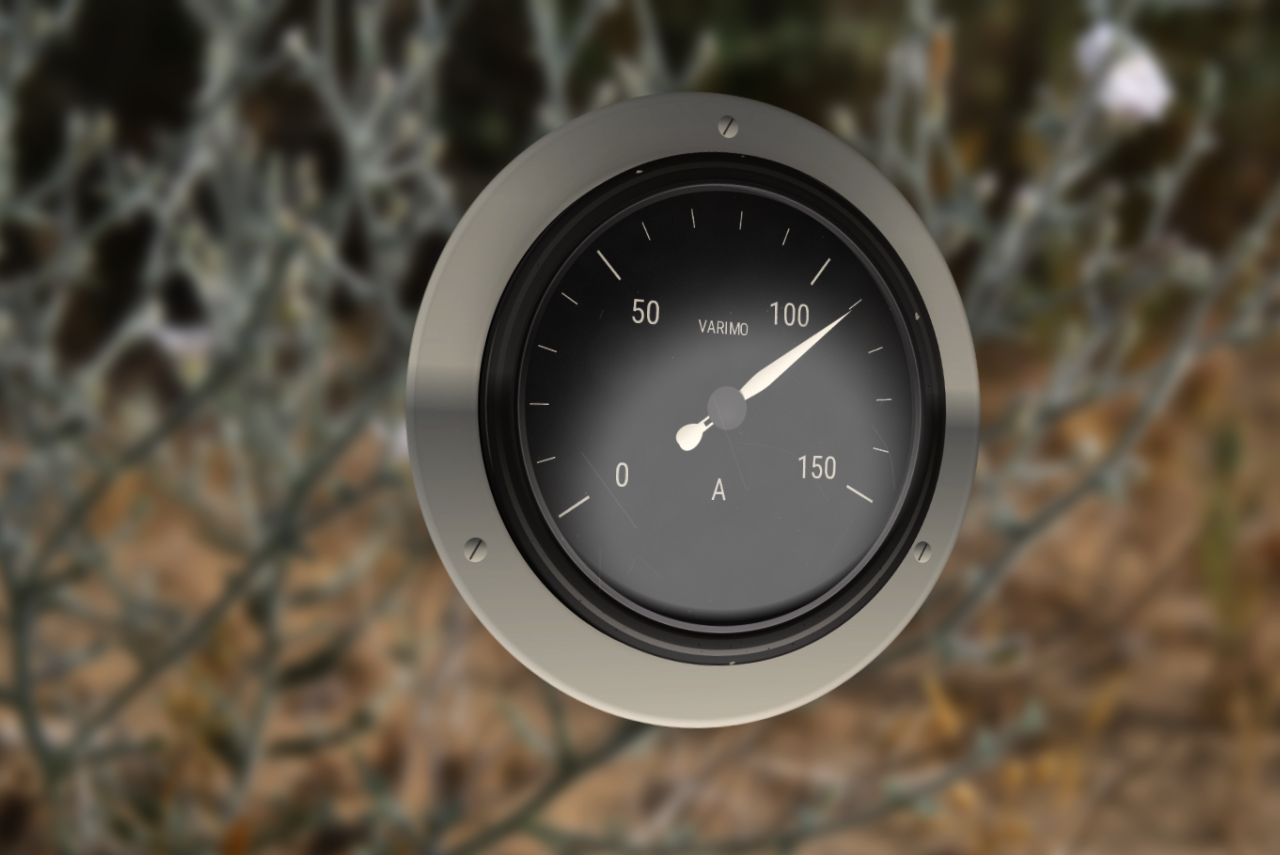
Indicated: 110A
